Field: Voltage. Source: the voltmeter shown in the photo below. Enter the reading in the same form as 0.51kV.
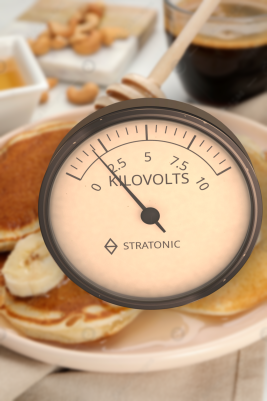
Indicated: 2kV
